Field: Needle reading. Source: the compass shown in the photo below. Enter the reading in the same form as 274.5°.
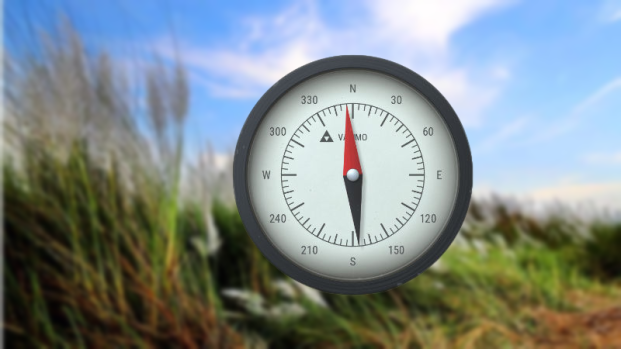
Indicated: 355°
